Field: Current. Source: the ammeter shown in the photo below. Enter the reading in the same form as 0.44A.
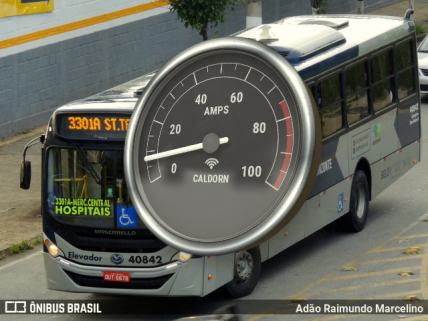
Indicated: 7.5A
